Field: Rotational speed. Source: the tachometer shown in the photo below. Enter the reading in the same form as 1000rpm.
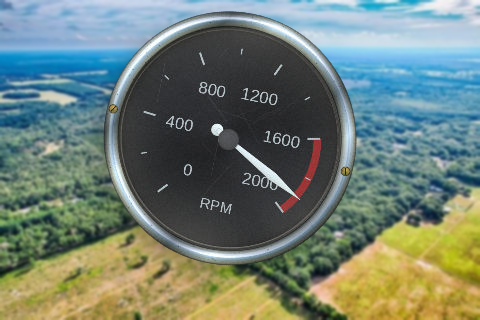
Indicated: 1900rpm
